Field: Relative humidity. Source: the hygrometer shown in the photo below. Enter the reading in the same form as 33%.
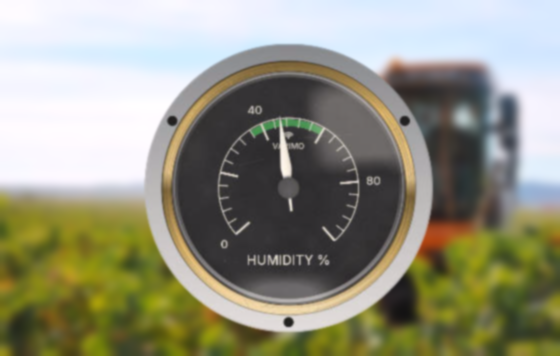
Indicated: 46%
